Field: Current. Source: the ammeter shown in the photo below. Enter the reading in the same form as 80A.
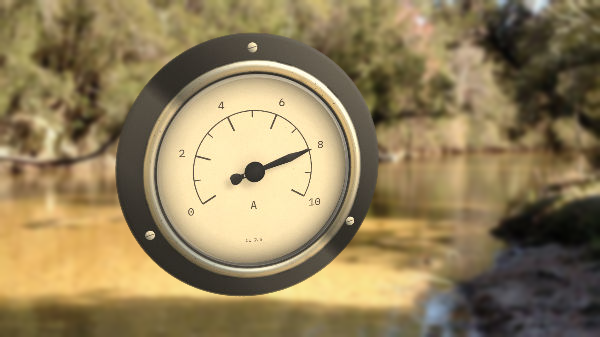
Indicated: 8A
